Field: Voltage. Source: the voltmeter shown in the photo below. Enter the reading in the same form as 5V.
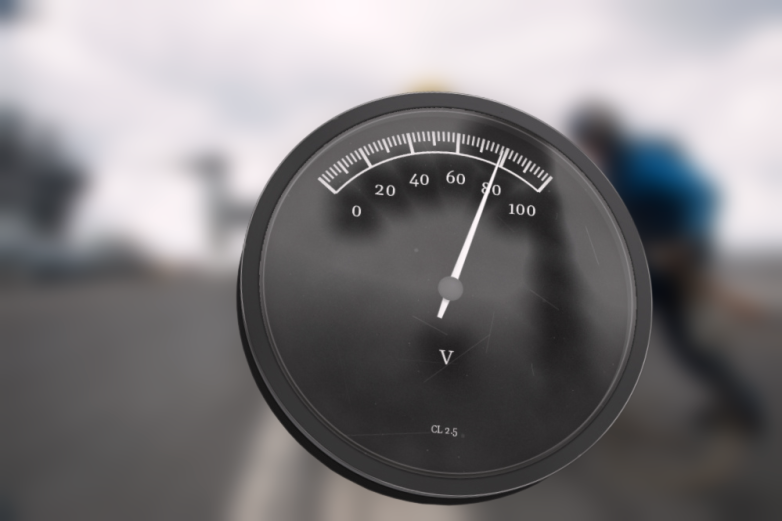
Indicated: 78V
